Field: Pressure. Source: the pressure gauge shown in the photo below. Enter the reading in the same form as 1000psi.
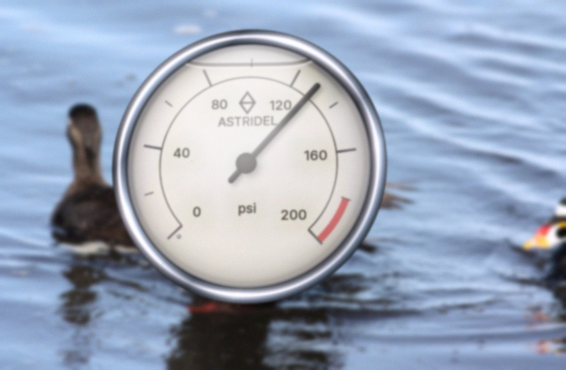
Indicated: 130psi
